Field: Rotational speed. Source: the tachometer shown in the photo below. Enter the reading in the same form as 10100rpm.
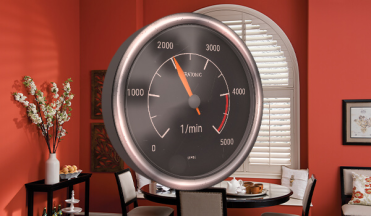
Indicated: 2000rpm
